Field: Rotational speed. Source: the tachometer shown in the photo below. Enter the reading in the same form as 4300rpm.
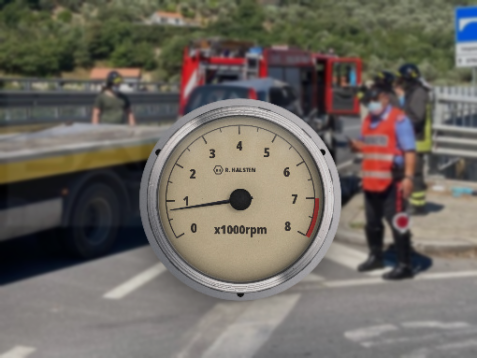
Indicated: 750rpm
